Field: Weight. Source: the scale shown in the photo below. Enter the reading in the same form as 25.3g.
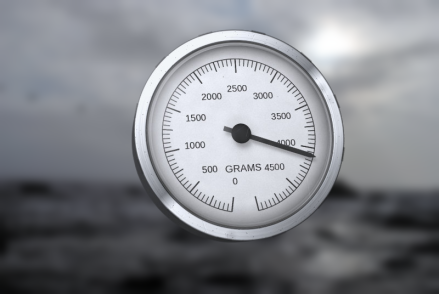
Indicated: 4100g
